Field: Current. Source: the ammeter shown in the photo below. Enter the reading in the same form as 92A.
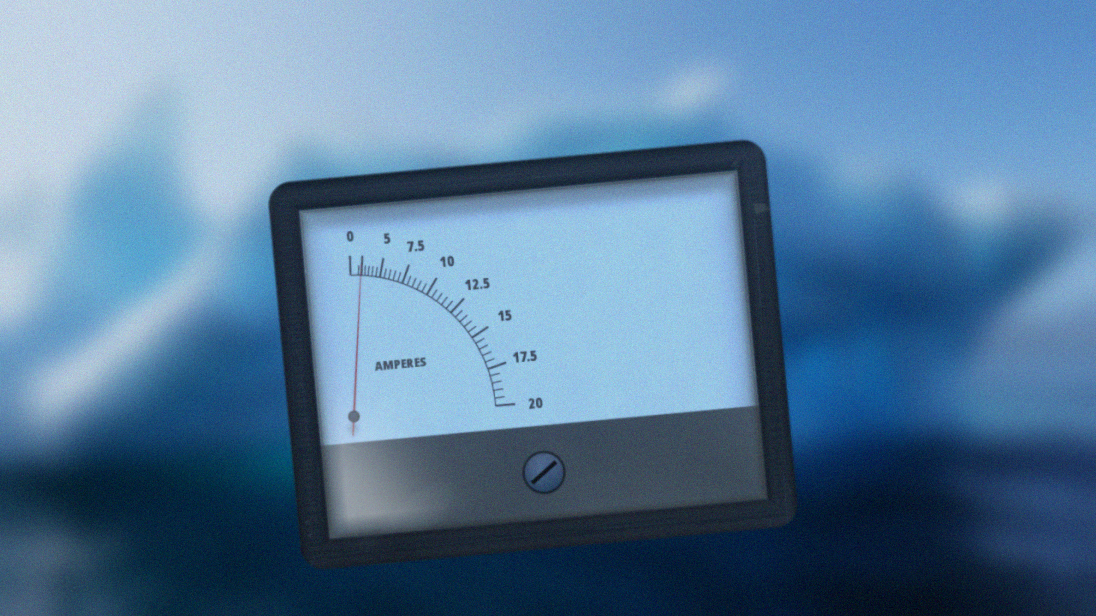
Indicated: 2.5A
